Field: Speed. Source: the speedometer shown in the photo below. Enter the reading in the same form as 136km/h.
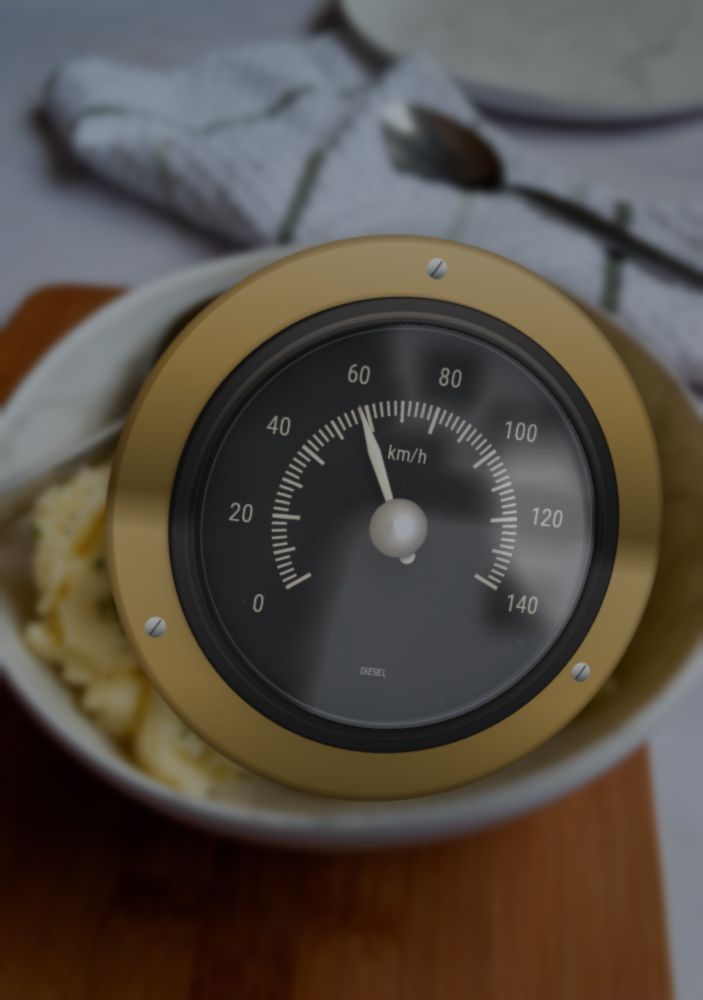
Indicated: 58km/h
